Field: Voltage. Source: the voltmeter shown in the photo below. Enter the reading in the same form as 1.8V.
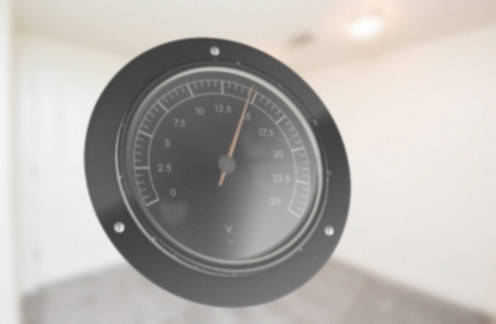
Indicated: 14.5V
